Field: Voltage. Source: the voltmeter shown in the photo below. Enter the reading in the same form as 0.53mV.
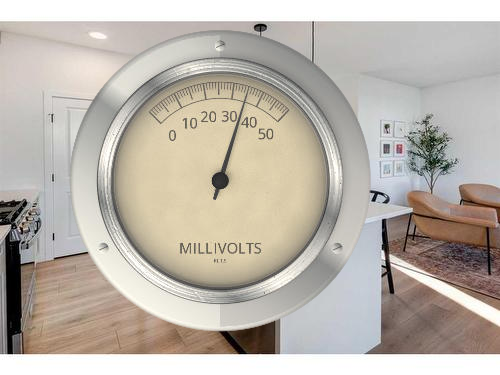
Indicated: 35mV
